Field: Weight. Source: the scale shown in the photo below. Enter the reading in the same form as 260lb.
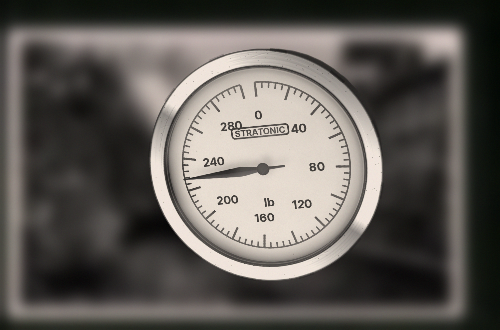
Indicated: 228lb
